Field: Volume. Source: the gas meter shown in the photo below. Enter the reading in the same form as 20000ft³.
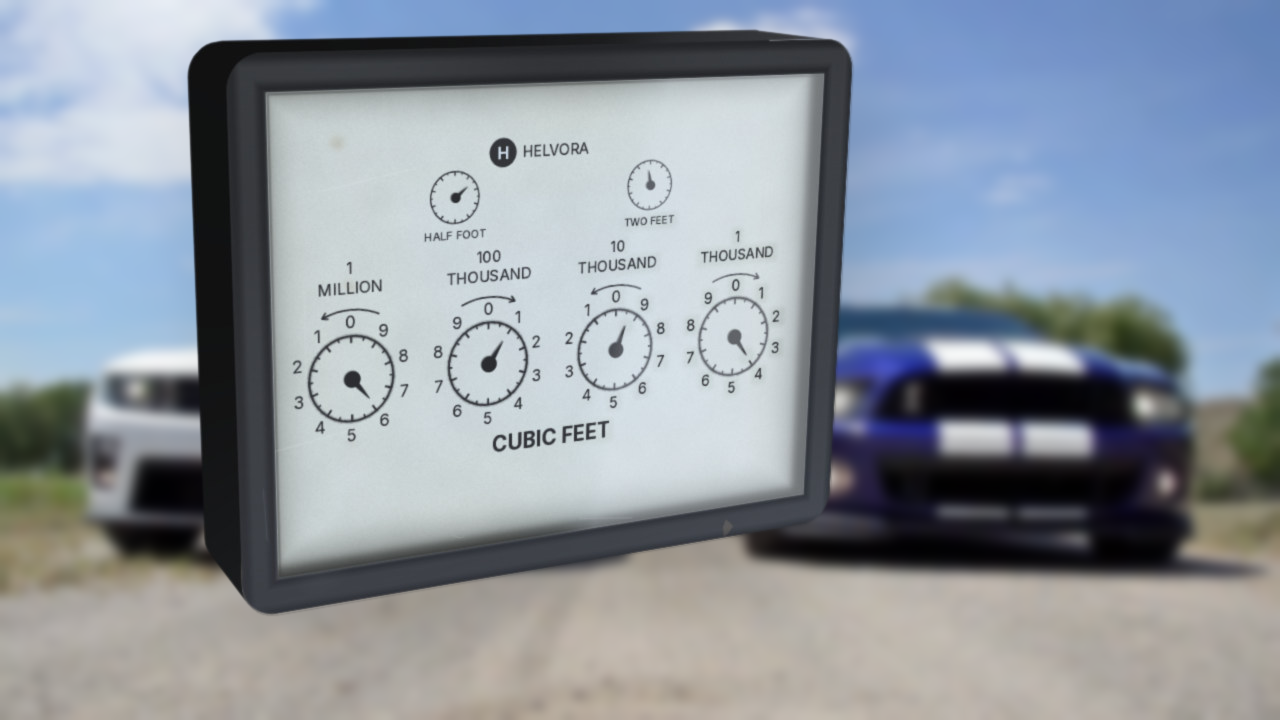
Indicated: 609400ft³
